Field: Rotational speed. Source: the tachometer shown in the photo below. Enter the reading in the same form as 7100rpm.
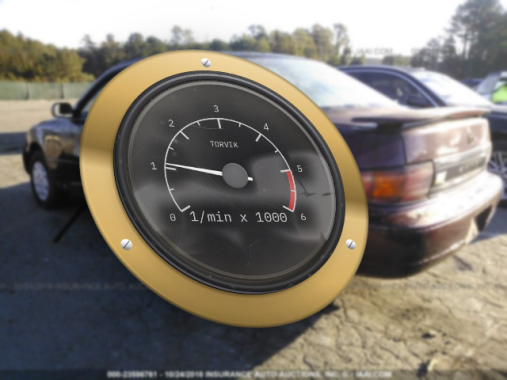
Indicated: 1000rpm
